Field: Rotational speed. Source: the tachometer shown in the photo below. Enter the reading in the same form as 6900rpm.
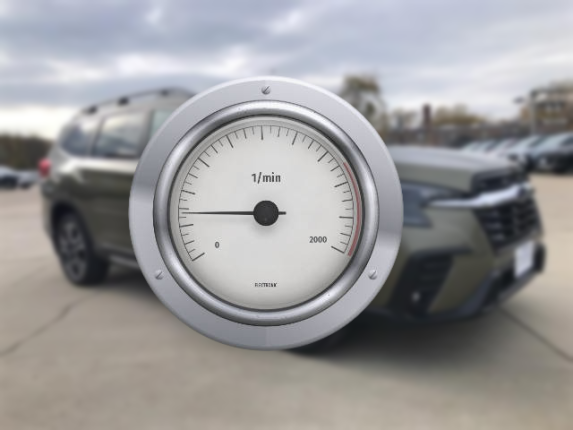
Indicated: 275rpm
